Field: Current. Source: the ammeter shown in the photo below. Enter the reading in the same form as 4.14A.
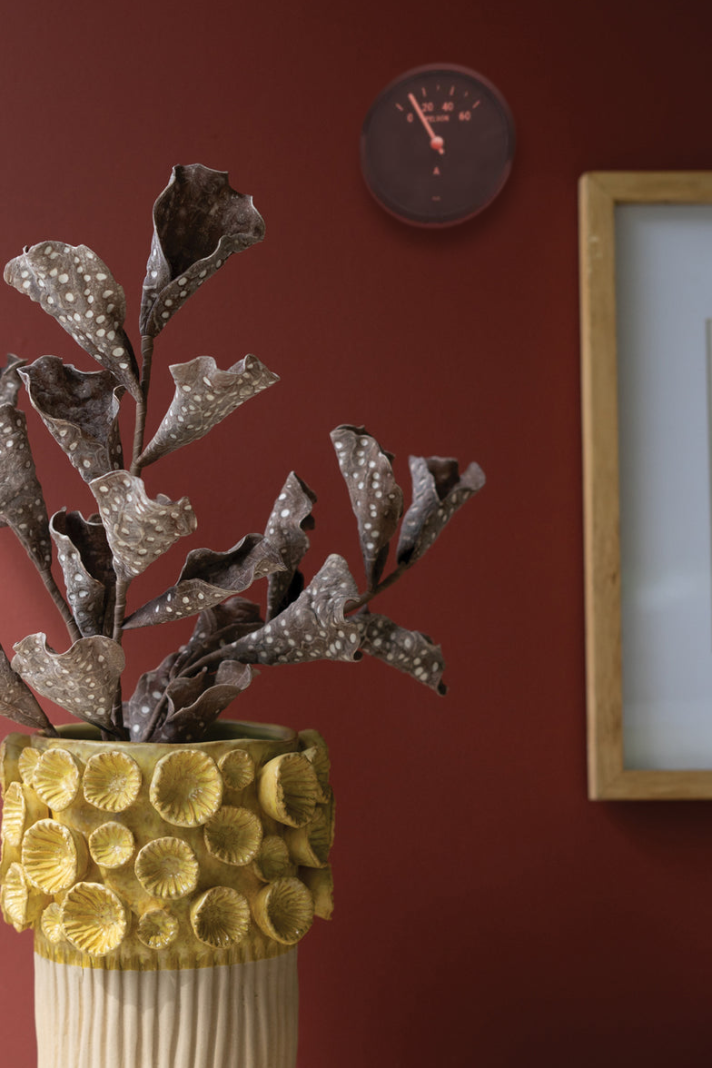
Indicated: 10A
